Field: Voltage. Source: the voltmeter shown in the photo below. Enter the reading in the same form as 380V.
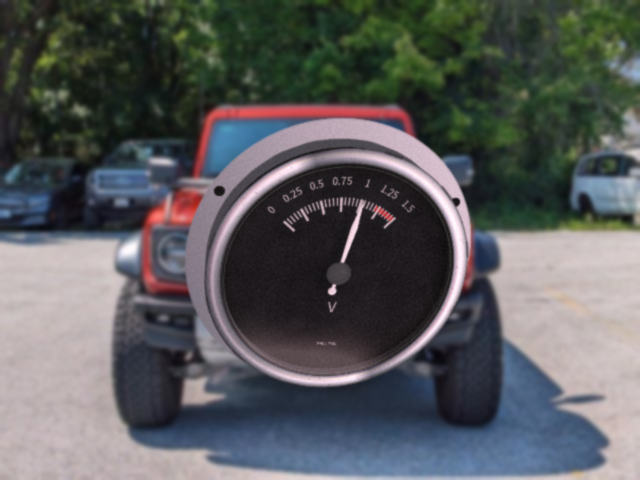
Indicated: 1V
